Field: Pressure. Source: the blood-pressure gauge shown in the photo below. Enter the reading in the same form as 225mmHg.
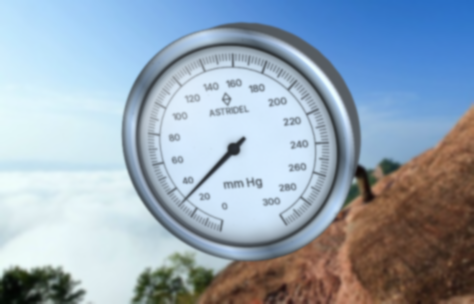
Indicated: 30mmHg
